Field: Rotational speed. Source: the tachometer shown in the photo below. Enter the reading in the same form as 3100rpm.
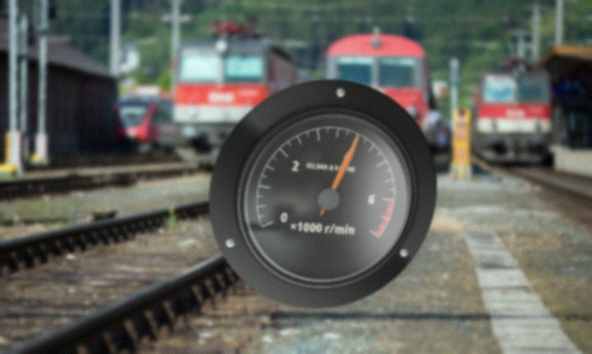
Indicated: 4000rpm
